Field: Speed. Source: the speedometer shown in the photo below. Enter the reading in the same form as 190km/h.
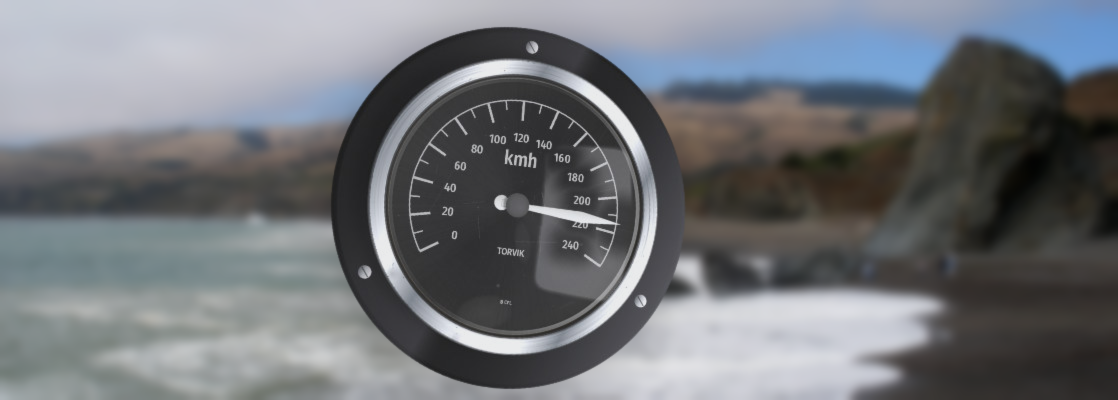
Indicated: 215km/h
